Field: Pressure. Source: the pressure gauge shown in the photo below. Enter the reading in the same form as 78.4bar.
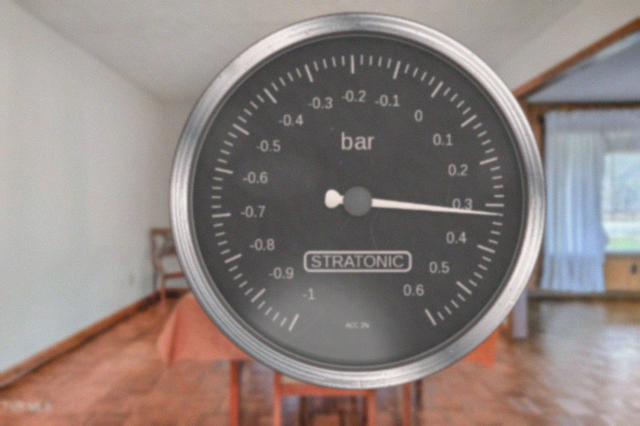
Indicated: 0.32bar
